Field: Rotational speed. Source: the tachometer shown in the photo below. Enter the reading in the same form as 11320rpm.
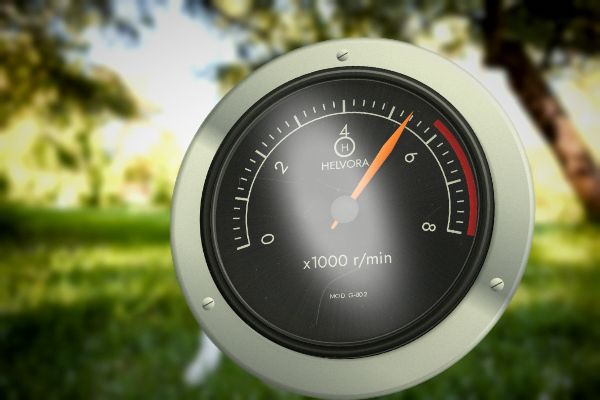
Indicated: 5400rpm
